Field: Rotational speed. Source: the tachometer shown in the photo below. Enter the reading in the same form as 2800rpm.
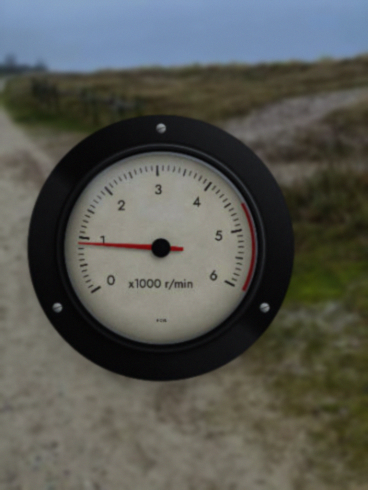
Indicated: 900rpm
